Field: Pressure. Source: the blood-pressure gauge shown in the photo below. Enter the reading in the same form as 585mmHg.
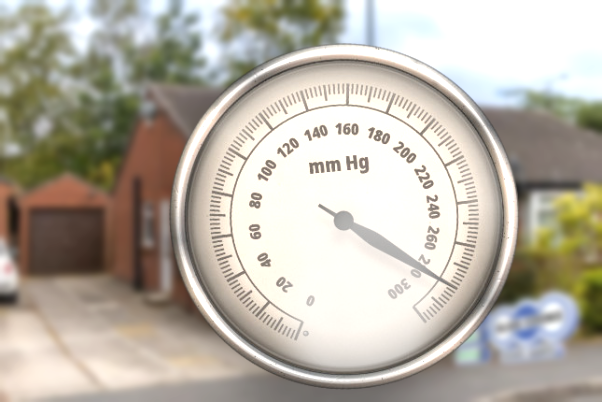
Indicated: 280mmHg
